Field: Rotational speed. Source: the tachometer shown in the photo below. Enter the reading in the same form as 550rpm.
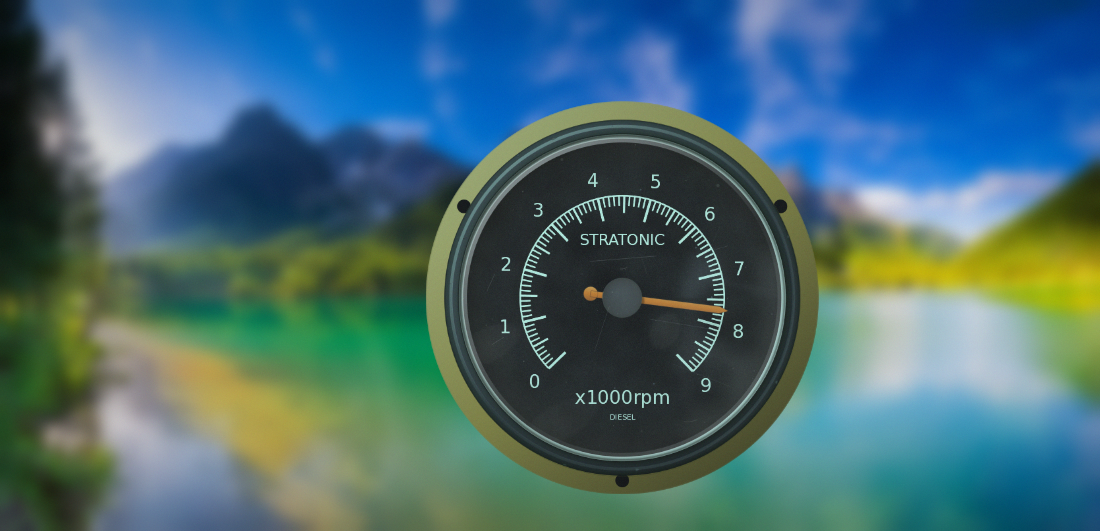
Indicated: 7700rpm
